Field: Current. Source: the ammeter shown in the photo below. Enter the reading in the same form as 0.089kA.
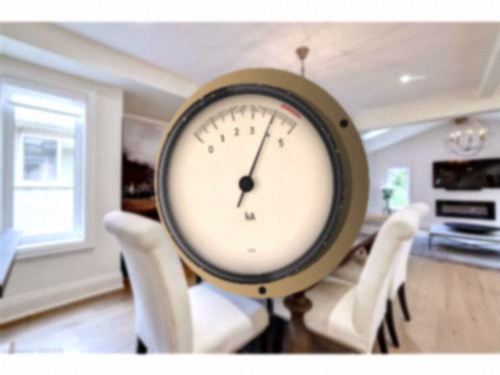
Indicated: 4kA
